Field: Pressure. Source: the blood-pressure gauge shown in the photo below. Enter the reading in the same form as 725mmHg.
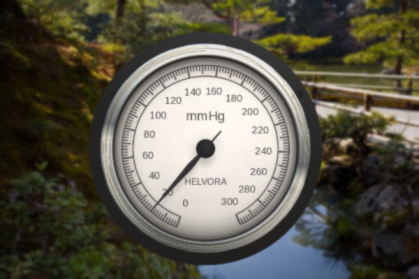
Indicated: 20mmHg
